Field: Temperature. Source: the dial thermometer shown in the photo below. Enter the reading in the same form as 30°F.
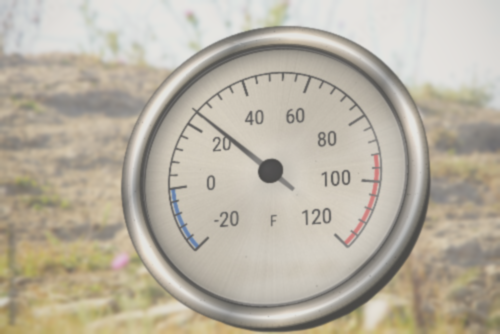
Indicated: 24°F
